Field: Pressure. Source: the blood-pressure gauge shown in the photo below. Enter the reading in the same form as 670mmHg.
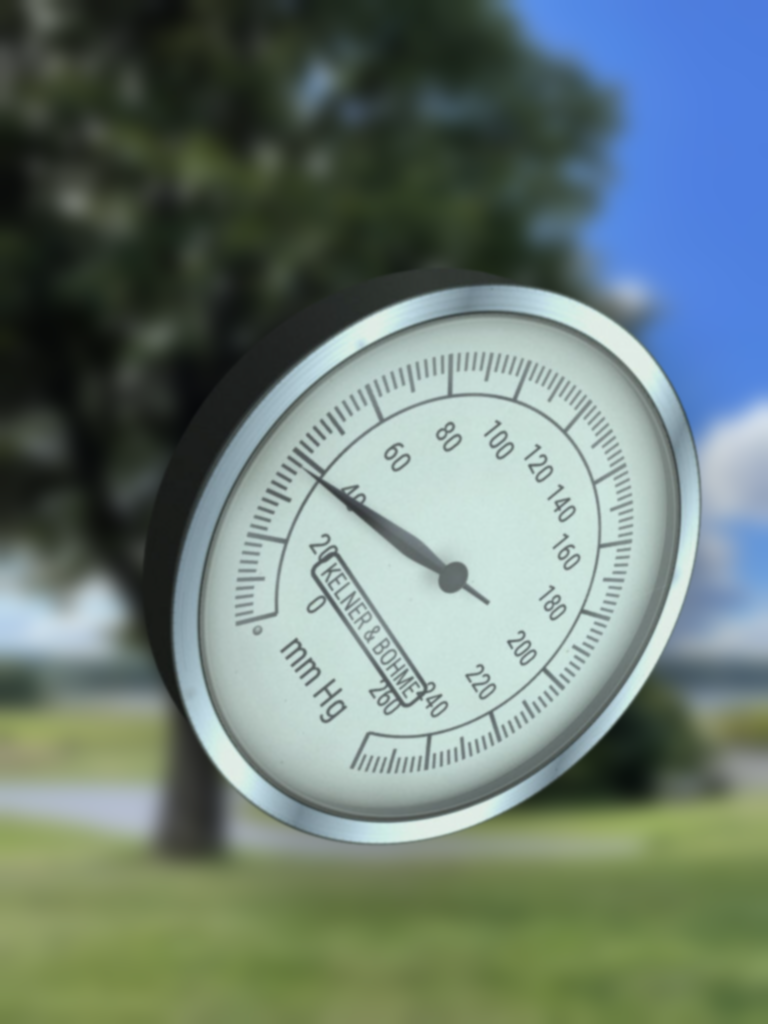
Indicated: 38mmHg
